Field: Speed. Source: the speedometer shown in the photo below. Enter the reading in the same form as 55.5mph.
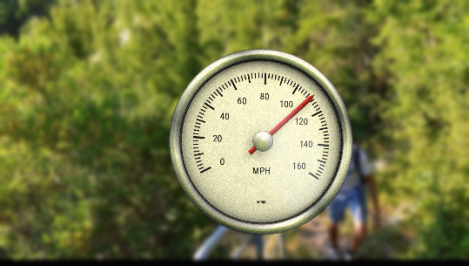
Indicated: 110mph
